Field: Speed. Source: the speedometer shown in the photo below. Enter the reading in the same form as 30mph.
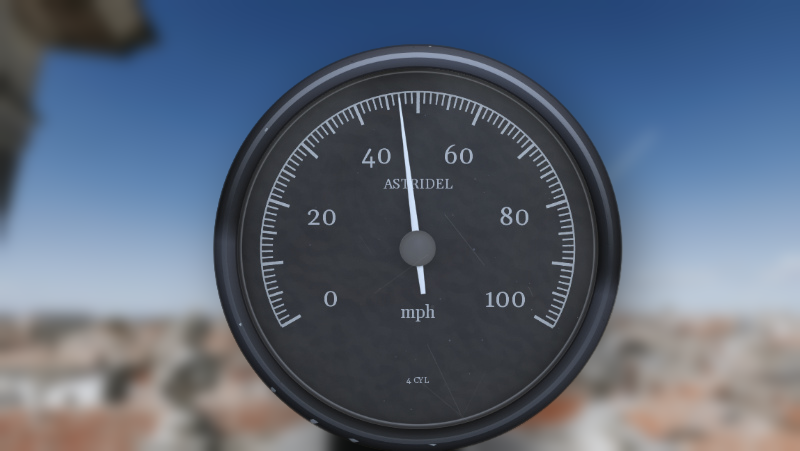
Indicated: 47mph
